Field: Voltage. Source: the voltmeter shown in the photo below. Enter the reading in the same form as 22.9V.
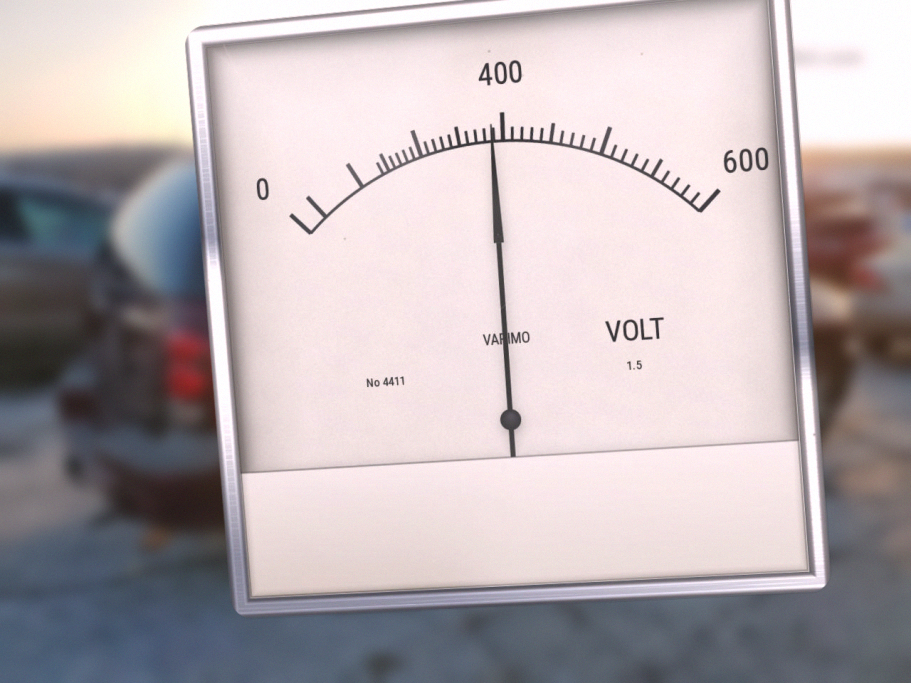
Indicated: 390V
